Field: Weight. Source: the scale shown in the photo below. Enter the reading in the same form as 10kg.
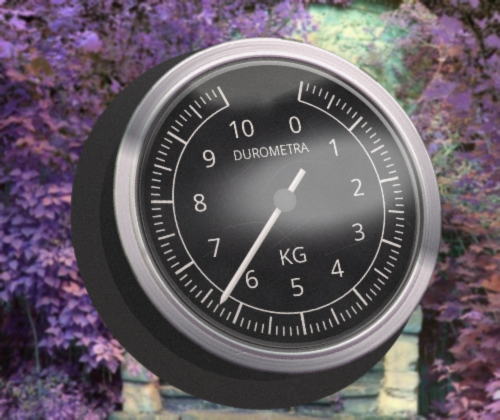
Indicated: 6.3kg
